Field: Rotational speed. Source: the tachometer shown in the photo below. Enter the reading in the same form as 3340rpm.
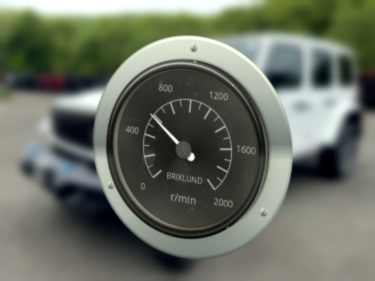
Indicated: 600rpm
